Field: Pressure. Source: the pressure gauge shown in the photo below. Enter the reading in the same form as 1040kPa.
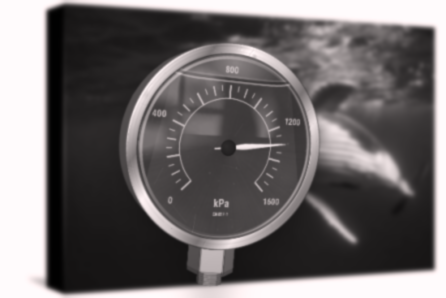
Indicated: 1300kPa
